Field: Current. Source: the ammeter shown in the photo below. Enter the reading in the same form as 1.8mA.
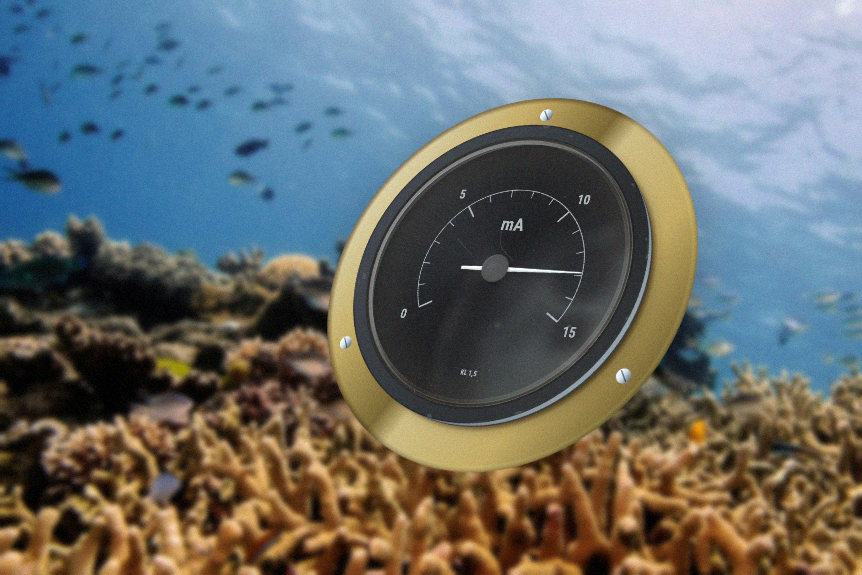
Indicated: 13mA
